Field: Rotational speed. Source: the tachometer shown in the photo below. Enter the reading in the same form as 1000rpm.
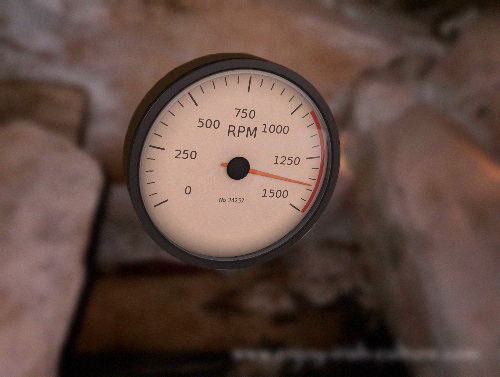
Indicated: 1375rpm
